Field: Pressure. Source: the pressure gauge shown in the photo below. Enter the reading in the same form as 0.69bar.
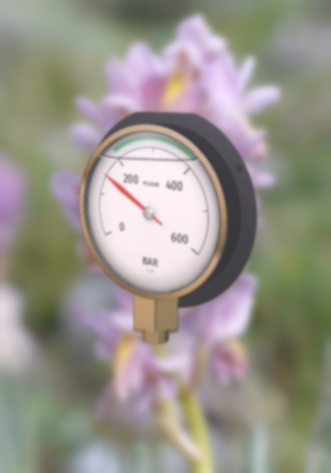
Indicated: 150bar
